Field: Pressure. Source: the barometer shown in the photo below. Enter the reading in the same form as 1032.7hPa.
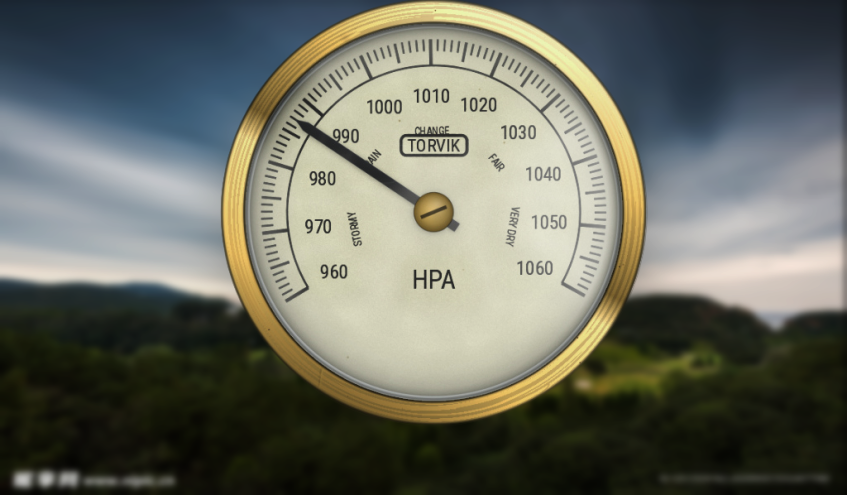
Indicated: 987hPa
